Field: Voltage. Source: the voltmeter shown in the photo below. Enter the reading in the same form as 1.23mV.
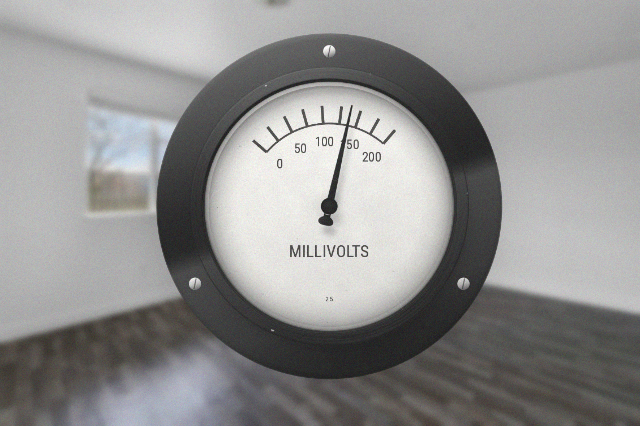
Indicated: 137.5mV
